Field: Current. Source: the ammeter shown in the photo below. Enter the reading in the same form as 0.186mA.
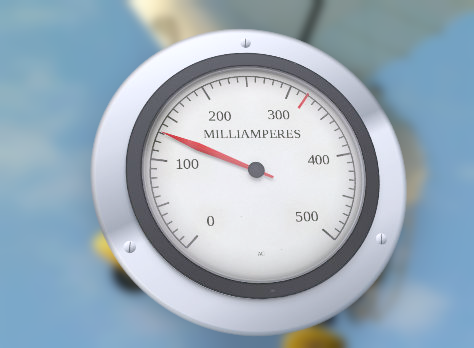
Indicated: 130mA
